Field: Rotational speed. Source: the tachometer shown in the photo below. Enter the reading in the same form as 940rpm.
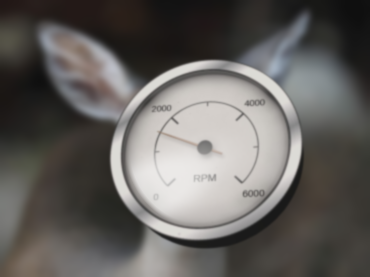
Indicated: 1500rpm
